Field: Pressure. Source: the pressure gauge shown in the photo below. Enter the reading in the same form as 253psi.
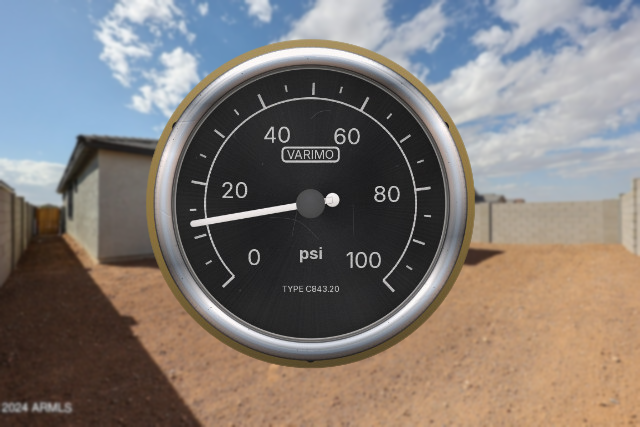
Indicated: 12.5psi
